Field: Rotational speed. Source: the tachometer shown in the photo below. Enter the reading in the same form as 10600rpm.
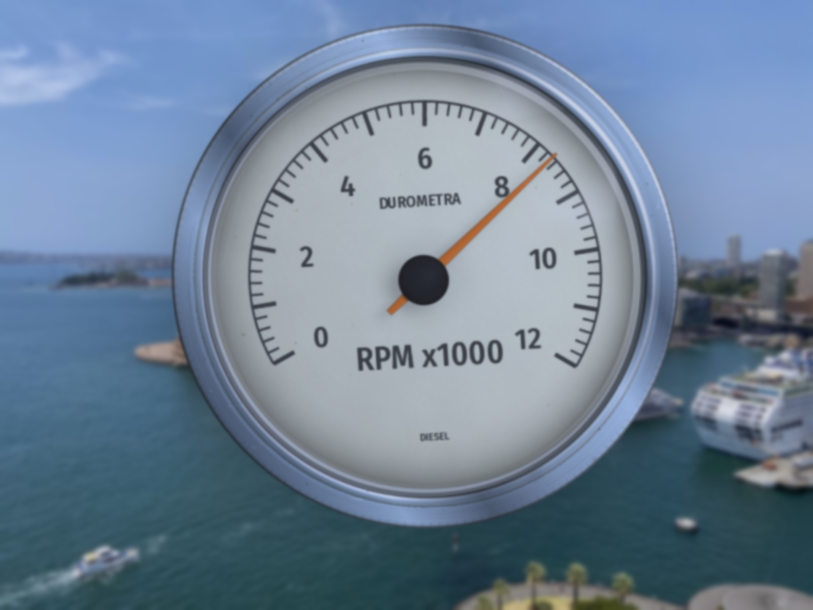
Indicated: 8300rpm
